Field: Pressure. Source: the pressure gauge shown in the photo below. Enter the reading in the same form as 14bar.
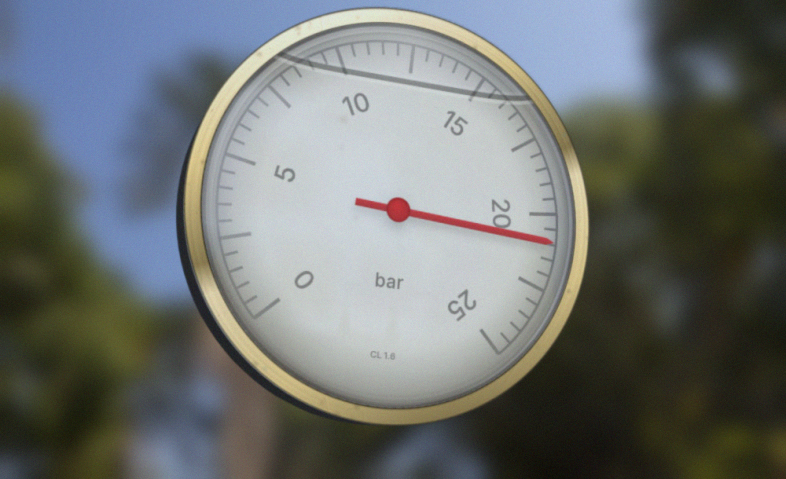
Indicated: 21bar
